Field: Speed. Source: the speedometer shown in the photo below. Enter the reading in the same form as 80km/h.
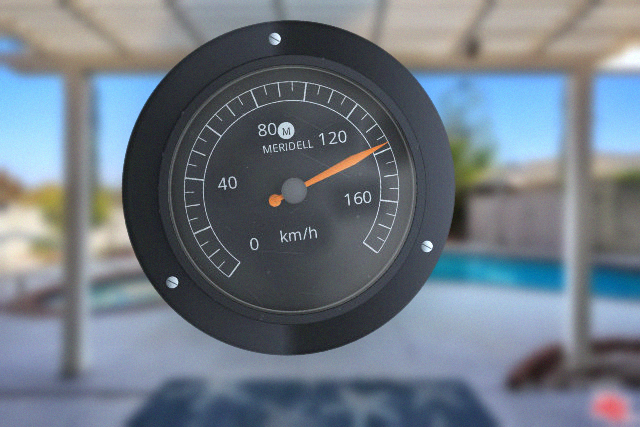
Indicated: 137.5km/h
